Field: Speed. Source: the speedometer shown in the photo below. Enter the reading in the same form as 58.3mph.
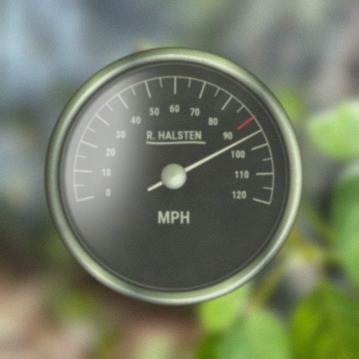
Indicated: 95mph
